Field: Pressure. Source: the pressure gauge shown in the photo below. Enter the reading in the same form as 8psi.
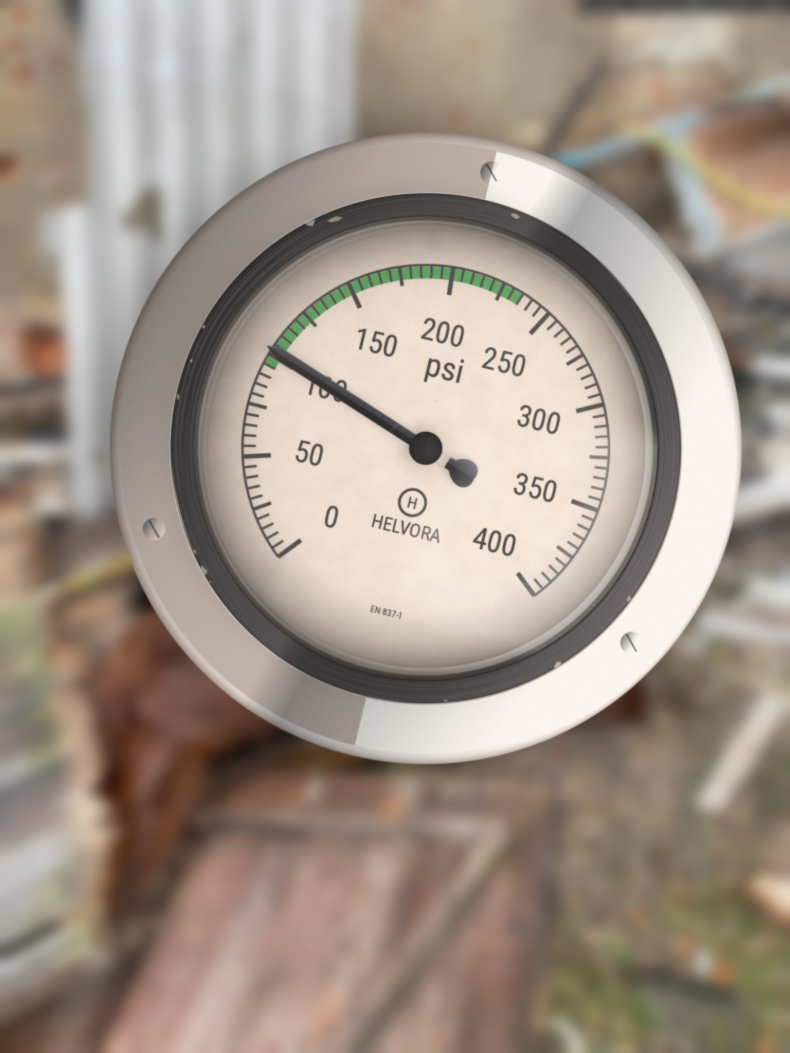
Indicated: 102.5psi
